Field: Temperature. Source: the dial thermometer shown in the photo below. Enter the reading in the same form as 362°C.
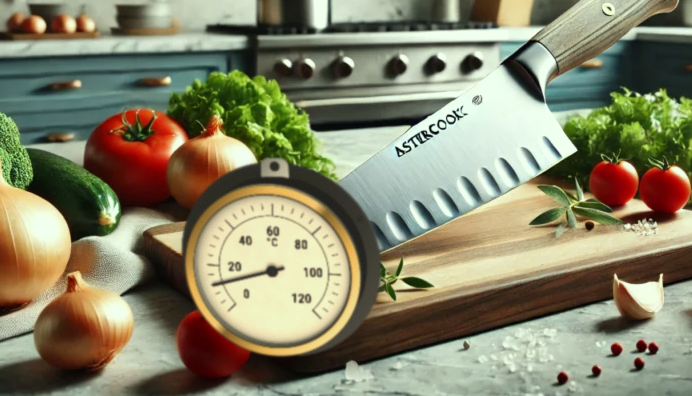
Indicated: 12°C
